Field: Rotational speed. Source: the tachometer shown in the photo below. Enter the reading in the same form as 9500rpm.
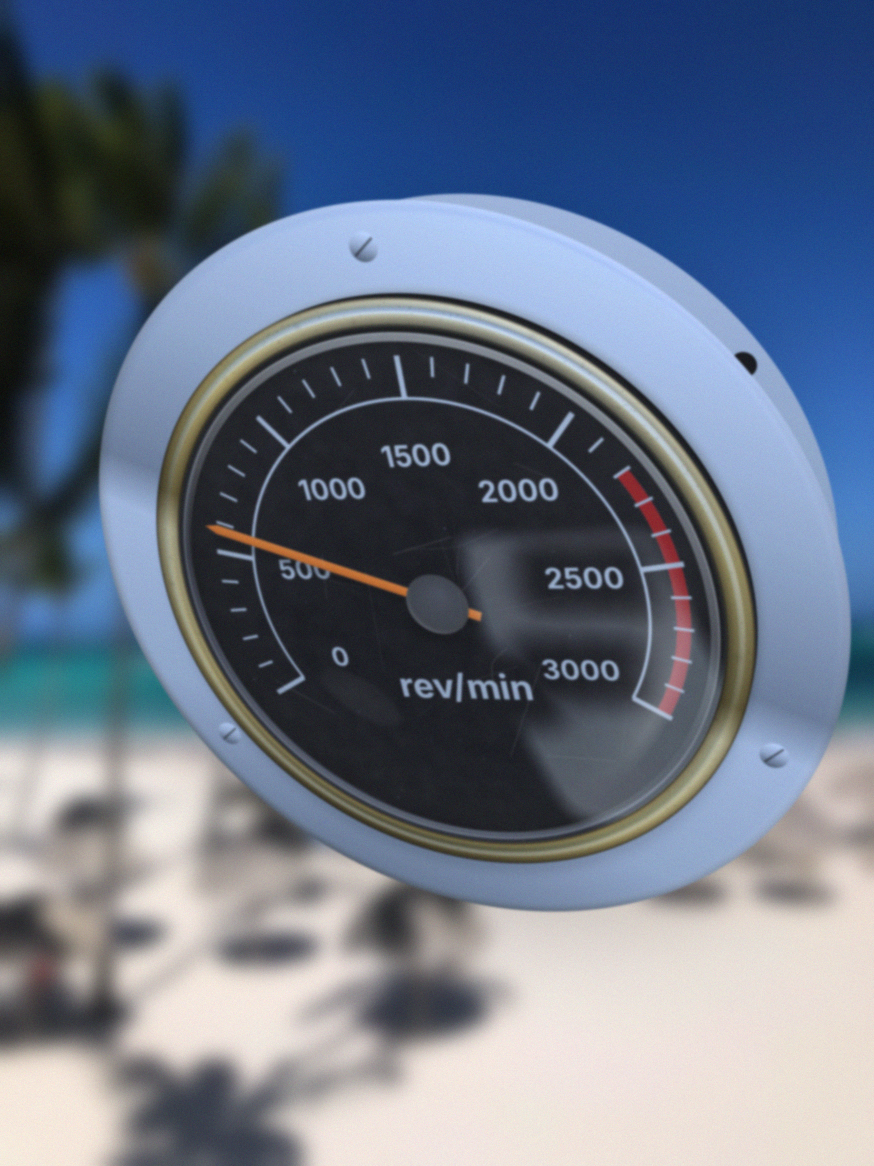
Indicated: 600rpm
